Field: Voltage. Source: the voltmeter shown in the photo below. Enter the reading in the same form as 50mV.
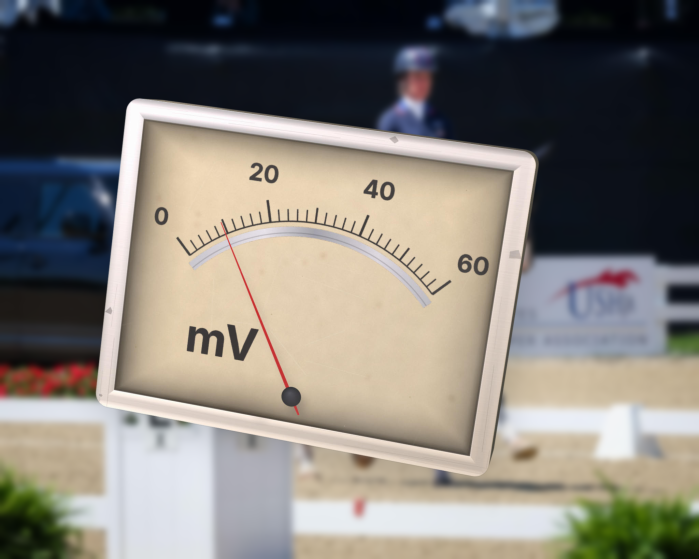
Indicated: 10mV
